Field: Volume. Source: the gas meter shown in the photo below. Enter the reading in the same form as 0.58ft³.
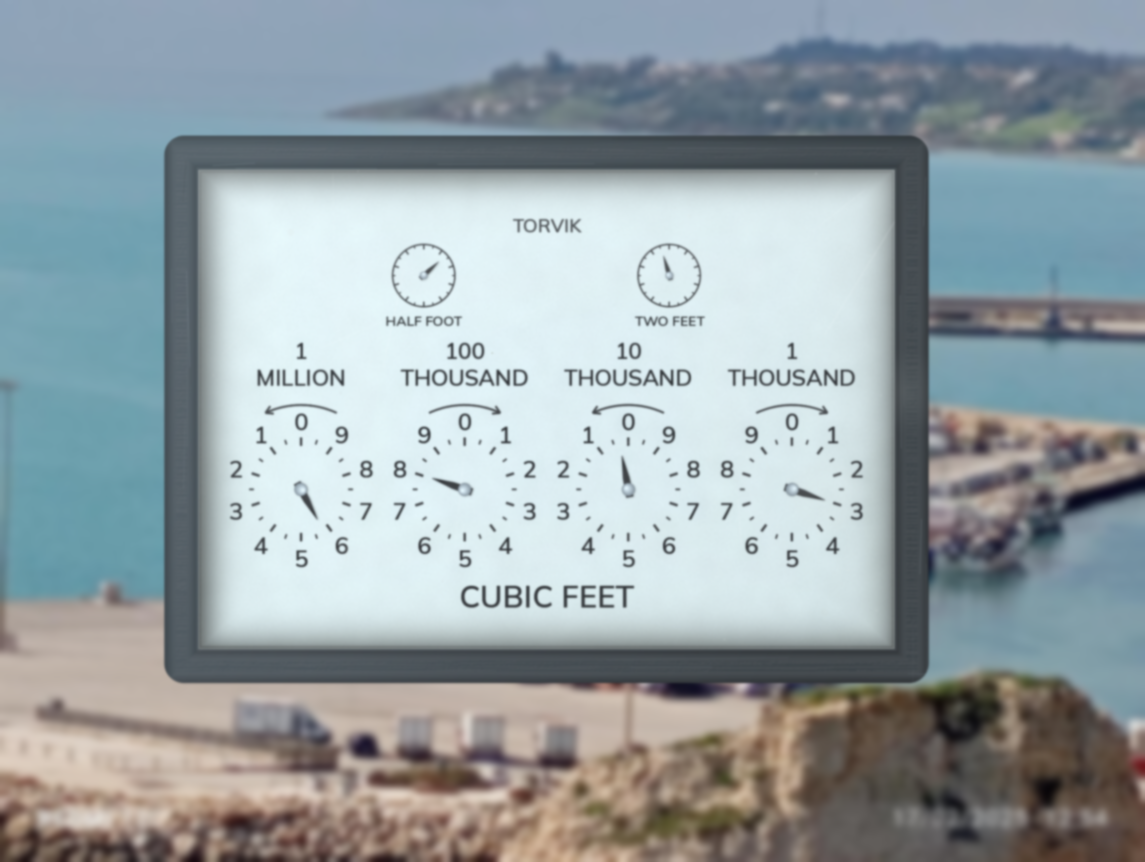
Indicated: 580300ft³
